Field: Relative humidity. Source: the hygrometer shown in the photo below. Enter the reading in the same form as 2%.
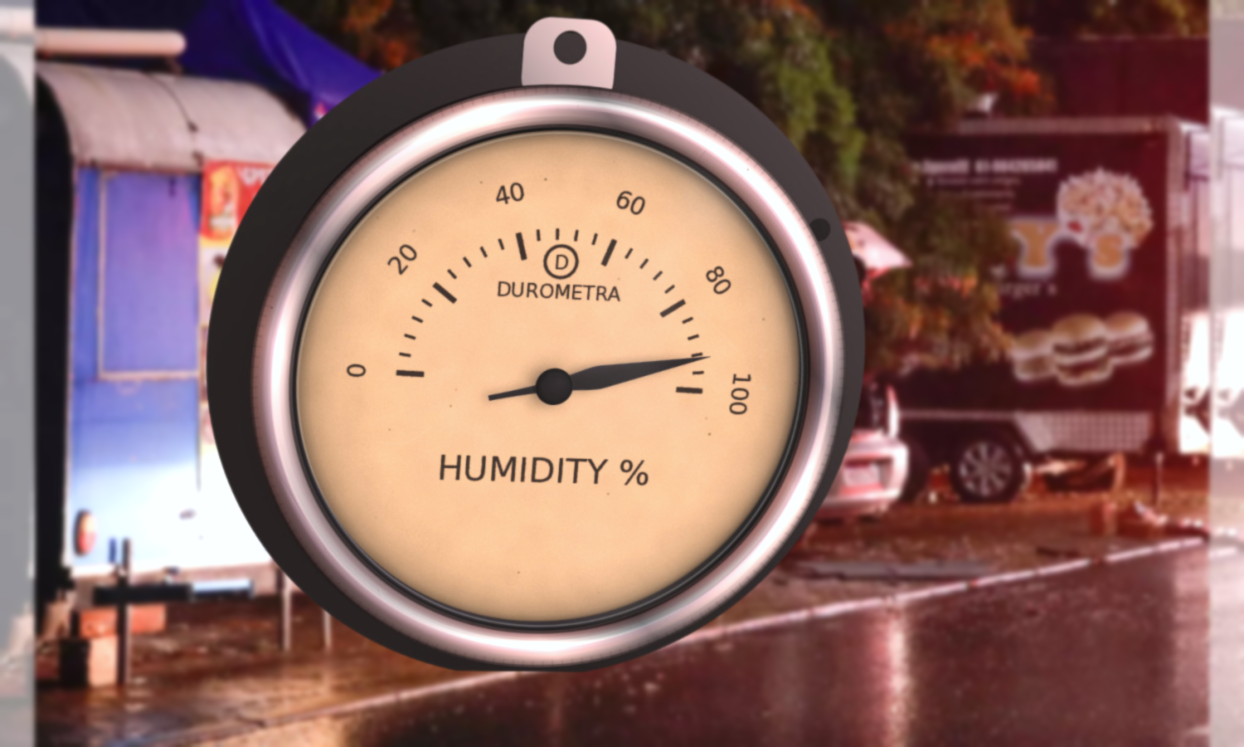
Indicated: 92%
